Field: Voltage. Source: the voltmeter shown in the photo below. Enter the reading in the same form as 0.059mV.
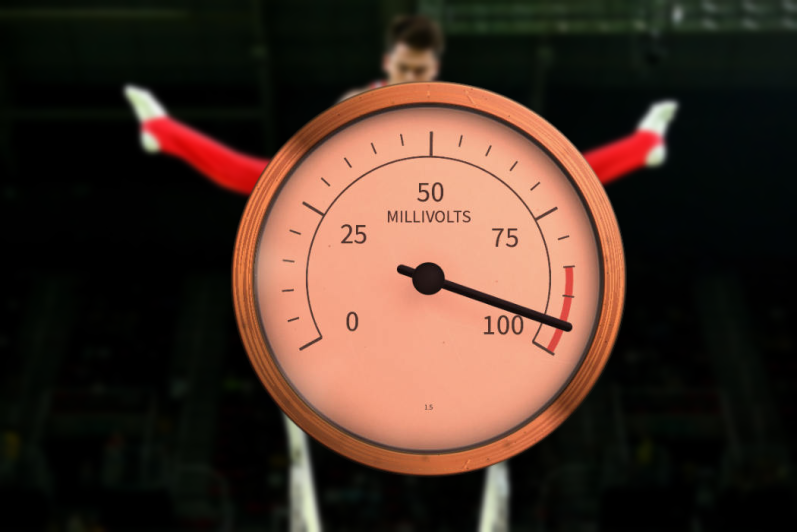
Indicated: 95mV
